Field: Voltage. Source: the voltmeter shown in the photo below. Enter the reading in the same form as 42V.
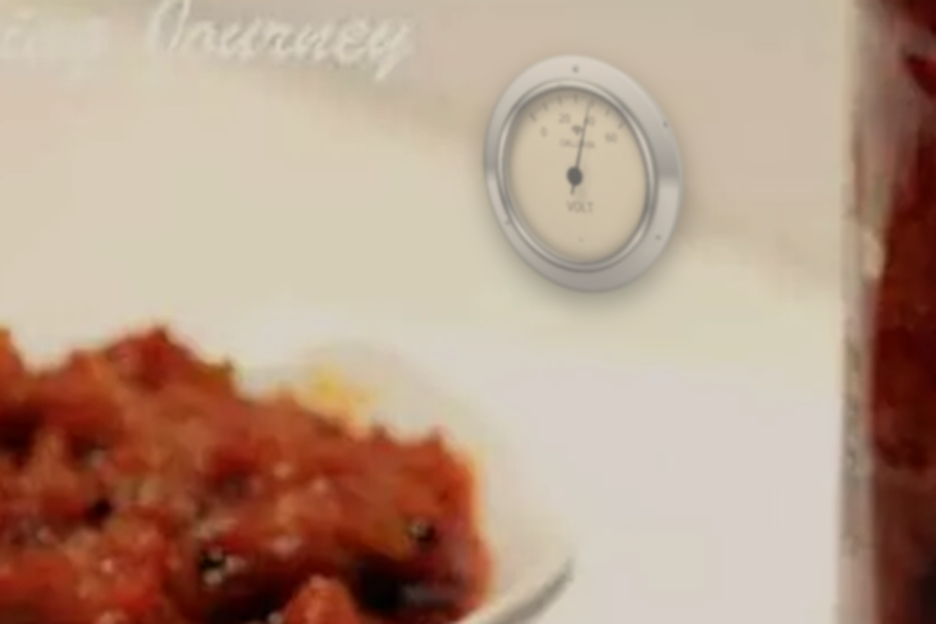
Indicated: 40V
